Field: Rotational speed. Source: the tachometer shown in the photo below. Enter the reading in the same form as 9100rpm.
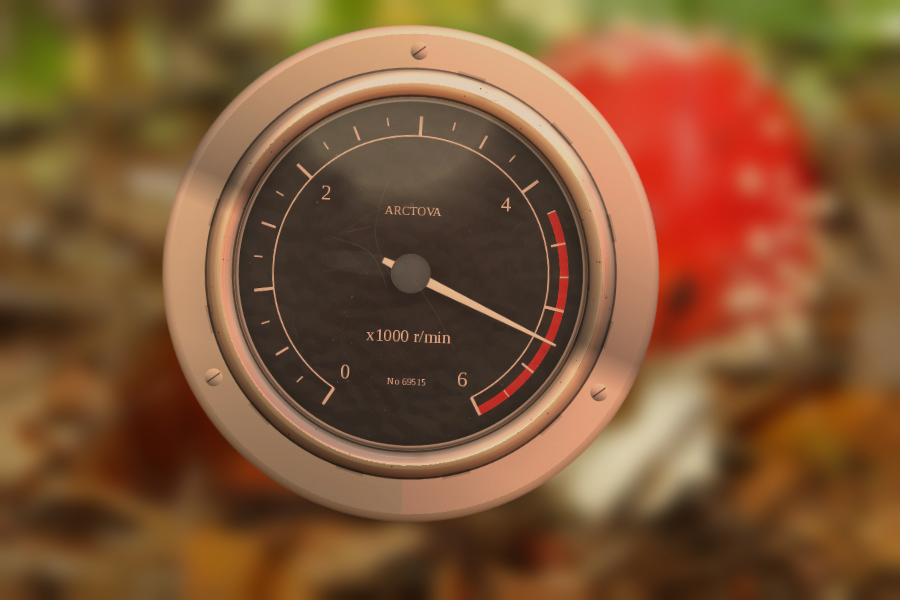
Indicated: 5250rpm
